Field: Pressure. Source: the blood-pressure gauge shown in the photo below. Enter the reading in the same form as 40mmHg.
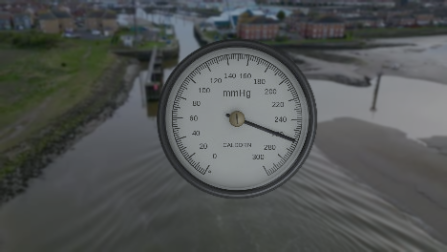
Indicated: 260mmHg
